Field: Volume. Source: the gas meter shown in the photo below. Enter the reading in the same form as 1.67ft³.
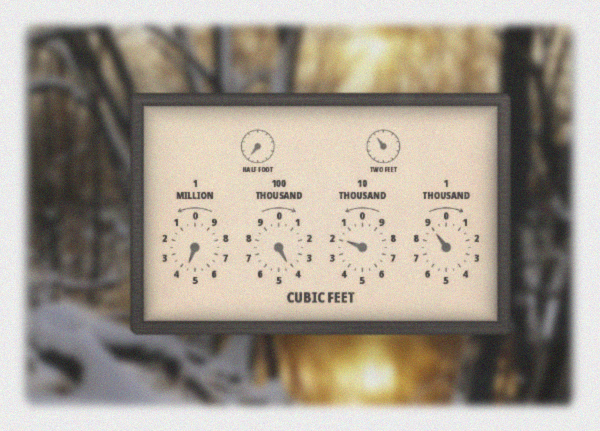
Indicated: 441900ft³
